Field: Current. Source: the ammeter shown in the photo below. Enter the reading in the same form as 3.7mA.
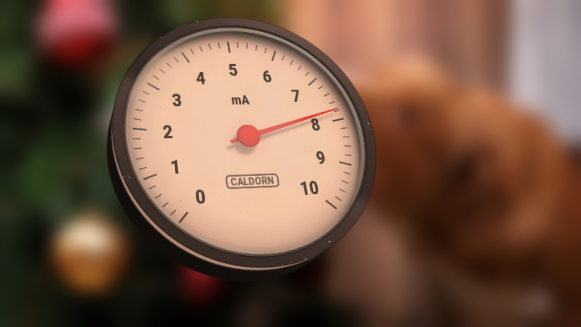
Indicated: 7.8mA
